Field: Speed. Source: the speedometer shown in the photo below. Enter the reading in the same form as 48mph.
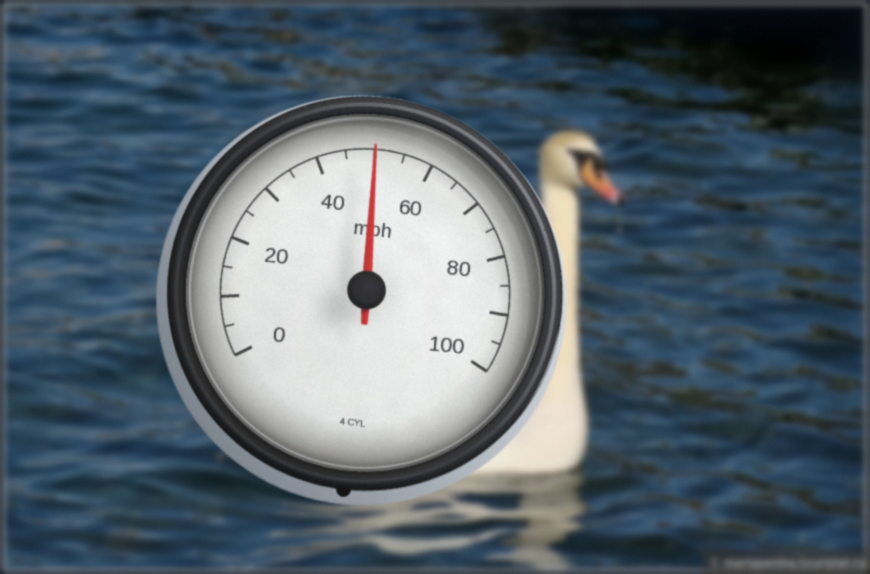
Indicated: 50mph
